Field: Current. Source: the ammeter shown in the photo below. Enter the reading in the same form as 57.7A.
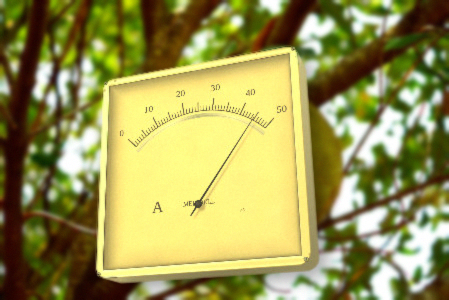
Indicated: 45A
